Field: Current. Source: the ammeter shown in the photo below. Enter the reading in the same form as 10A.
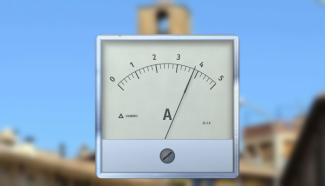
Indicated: 3.8A
